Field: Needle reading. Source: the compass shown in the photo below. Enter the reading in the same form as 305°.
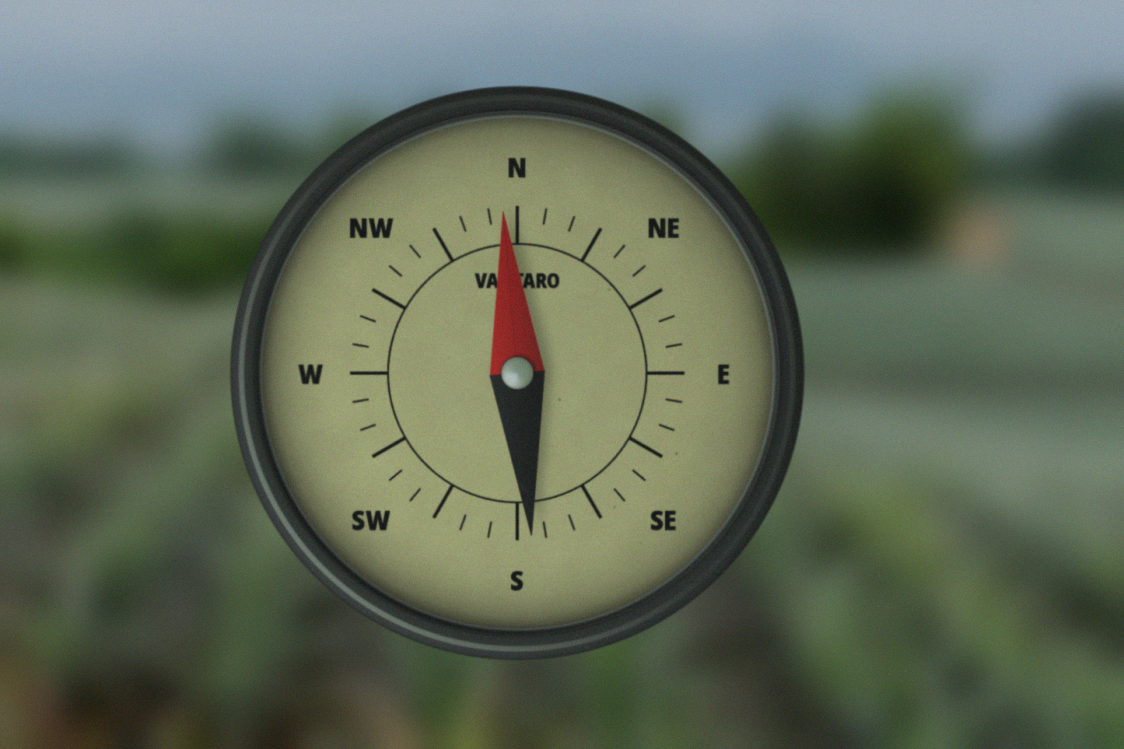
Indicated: 355°
